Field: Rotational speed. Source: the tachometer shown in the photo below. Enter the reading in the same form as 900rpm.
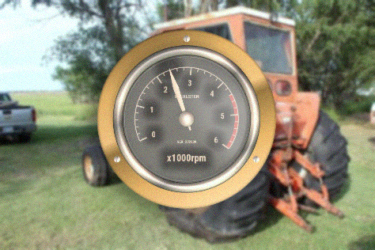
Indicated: 2400rpm
